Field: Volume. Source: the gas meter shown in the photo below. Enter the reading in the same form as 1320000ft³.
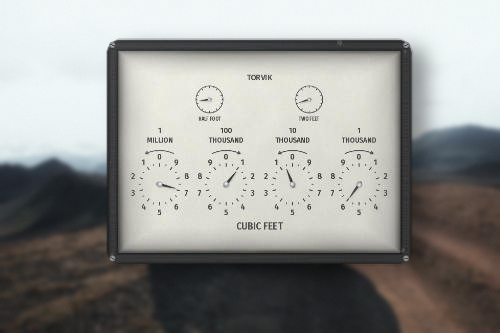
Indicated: 710600ft³
